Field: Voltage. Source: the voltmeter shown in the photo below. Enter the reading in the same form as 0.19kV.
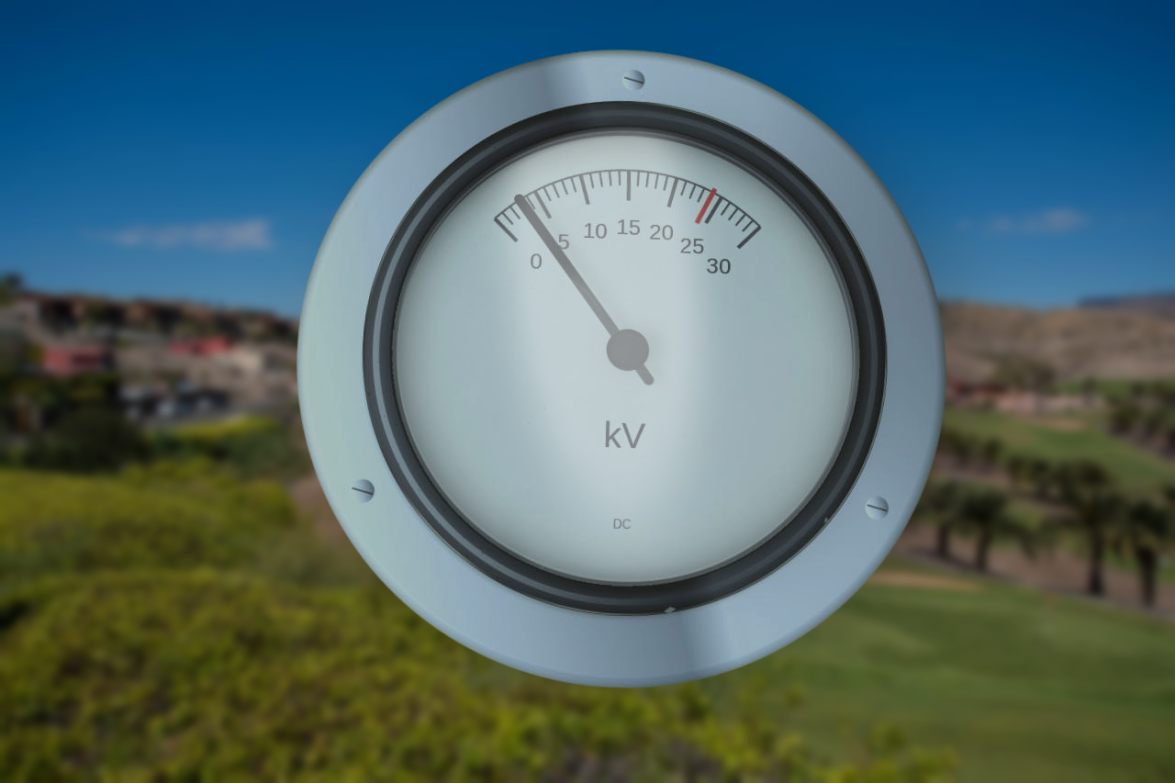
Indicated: 3kV
